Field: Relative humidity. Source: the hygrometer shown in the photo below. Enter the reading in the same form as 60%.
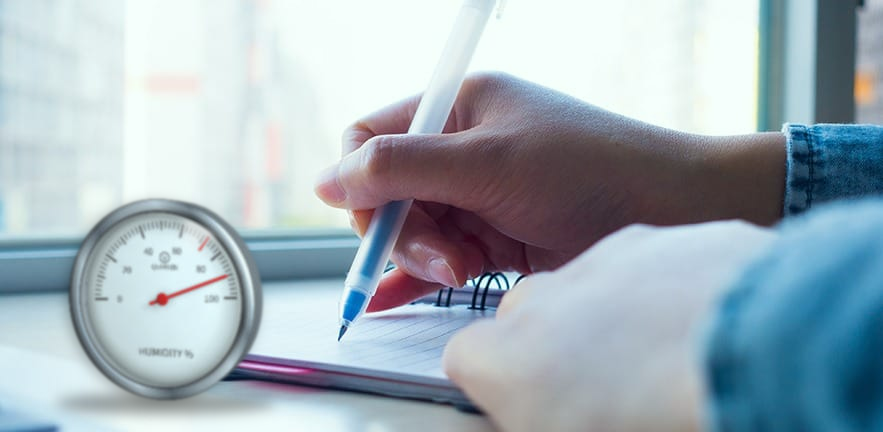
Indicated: 90%
